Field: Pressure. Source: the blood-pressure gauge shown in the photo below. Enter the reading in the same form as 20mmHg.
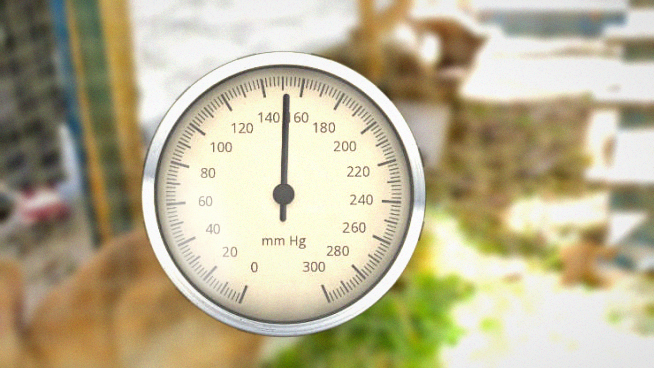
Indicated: 152mmHg
